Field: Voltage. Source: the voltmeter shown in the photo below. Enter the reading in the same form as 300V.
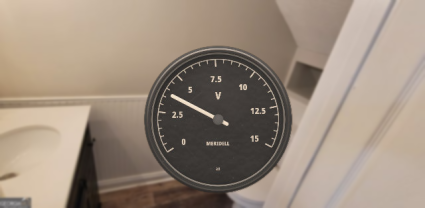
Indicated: 3.75V
